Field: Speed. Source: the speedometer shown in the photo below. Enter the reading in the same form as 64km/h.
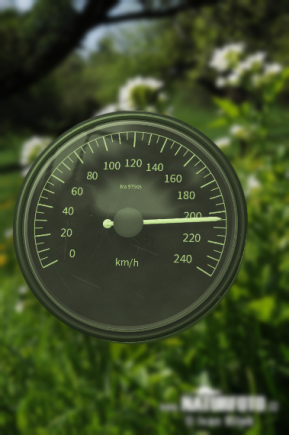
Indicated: 205km/h
